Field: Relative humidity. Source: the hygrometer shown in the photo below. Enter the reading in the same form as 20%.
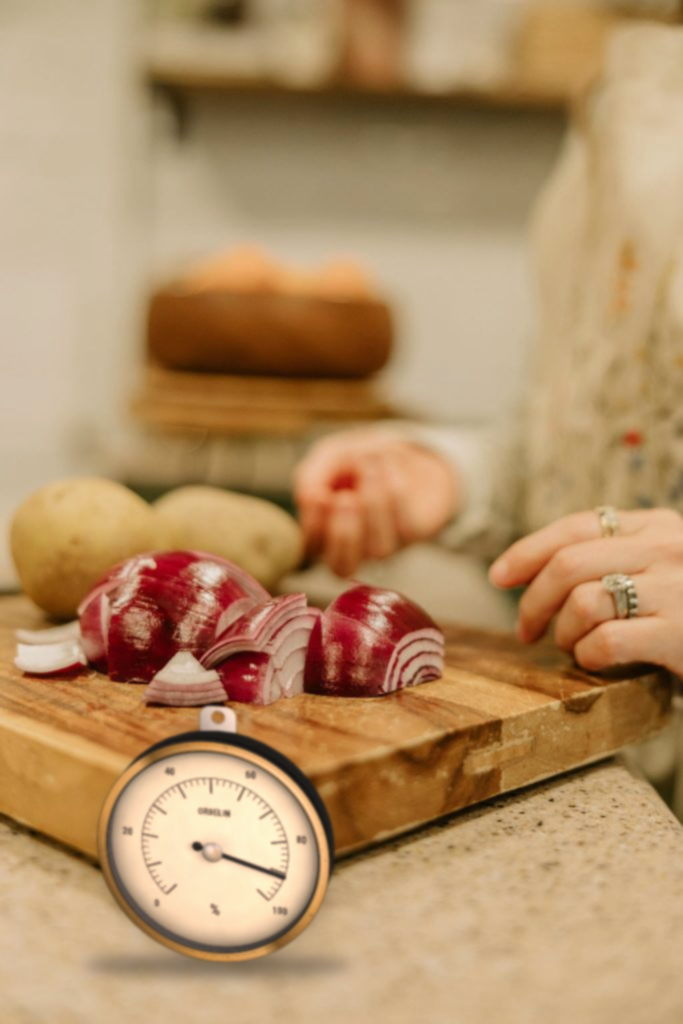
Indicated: 90%
